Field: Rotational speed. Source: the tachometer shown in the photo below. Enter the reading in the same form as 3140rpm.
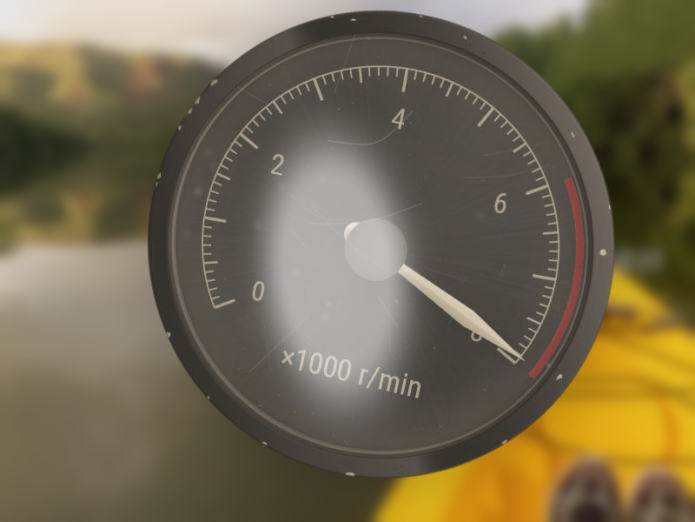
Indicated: 7900rpm
